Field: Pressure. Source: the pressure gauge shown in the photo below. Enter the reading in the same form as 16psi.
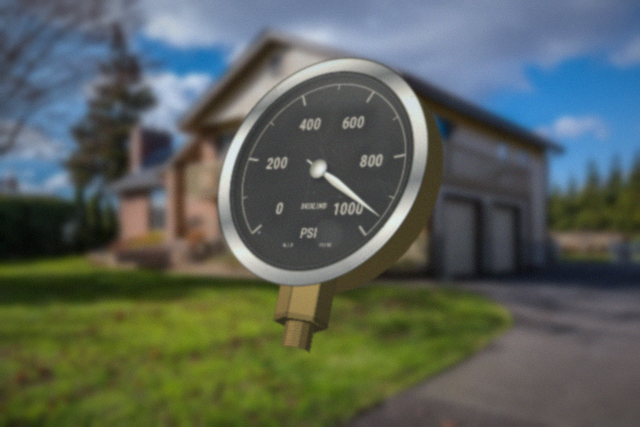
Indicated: 950psi
